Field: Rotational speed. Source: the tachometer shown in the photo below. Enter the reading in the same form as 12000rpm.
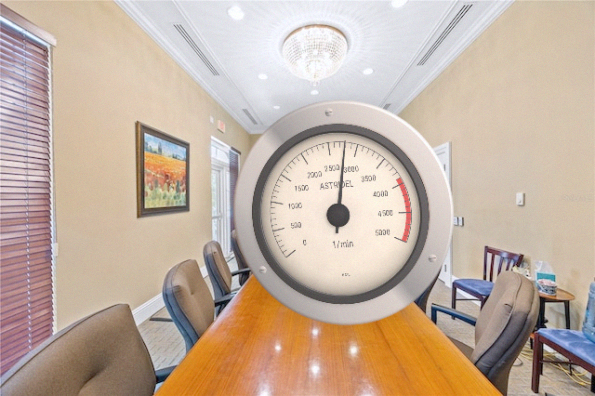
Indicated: 2800rpm
